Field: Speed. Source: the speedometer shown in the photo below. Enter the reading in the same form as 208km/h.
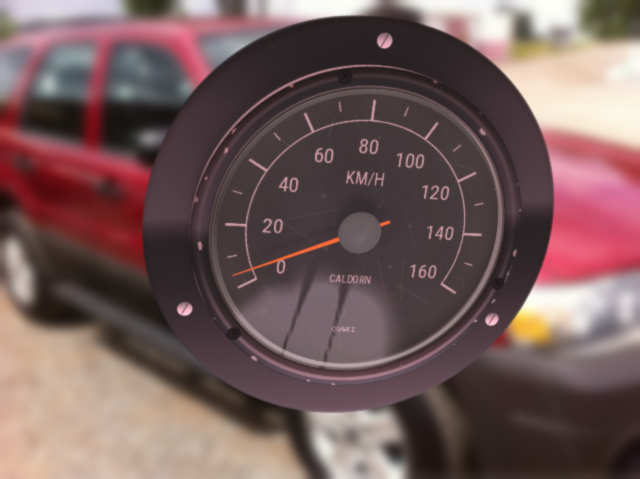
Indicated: 5km/h
